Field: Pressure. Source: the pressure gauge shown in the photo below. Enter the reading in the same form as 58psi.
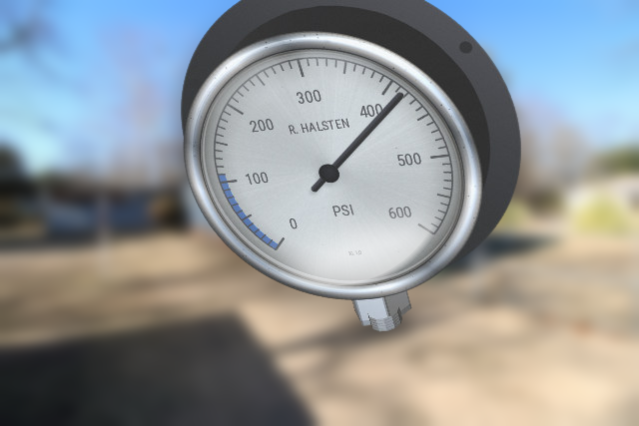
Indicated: 415psi
